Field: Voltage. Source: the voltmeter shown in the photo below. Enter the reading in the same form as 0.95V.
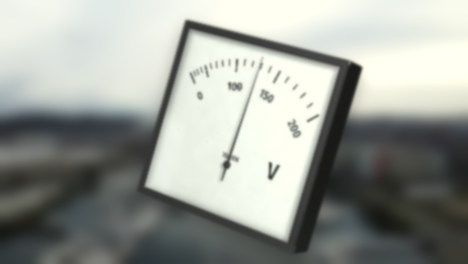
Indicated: 130V
